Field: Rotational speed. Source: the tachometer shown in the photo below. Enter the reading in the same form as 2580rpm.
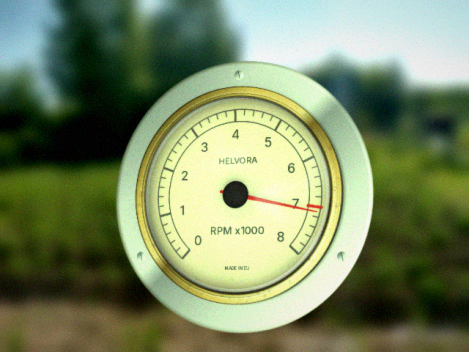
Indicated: 7100rpm
